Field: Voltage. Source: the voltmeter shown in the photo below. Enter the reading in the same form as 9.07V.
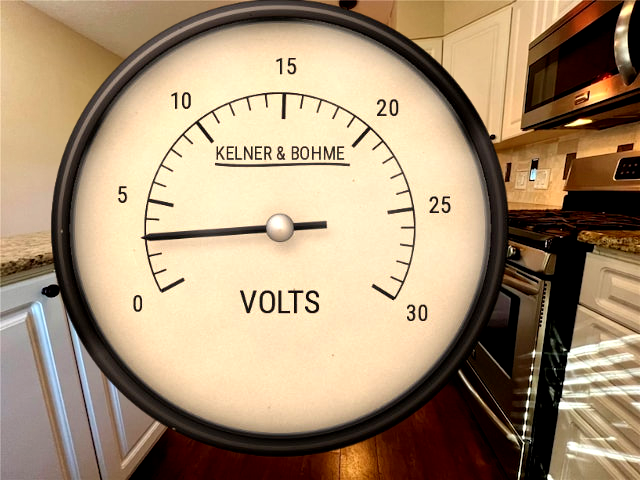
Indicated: 3V
